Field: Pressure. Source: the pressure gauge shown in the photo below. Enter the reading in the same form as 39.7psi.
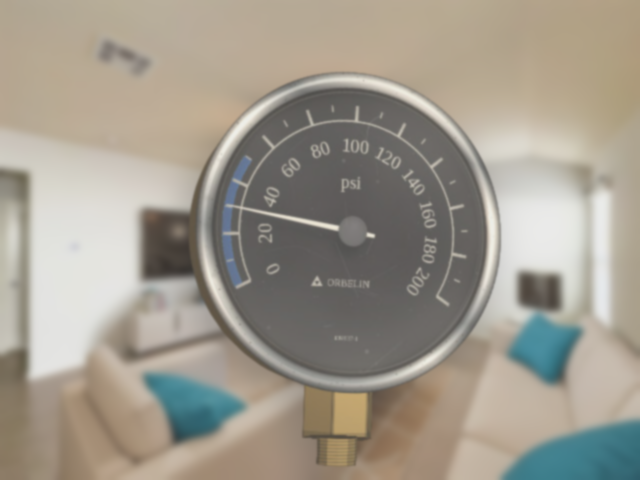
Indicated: 30psi
